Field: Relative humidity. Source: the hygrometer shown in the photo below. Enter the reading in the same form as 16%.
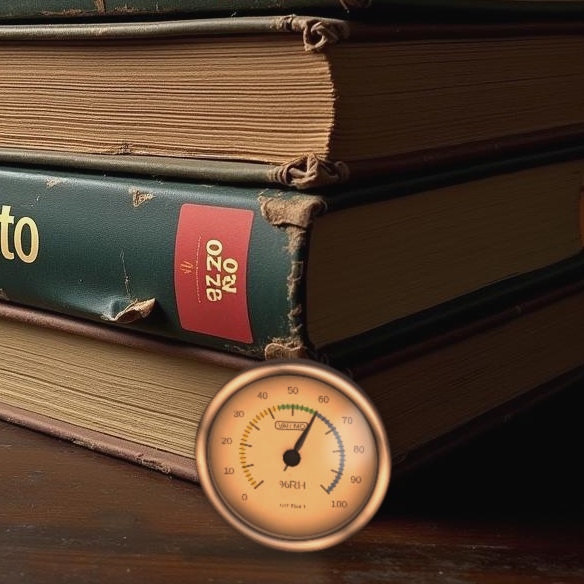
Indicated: 60%
